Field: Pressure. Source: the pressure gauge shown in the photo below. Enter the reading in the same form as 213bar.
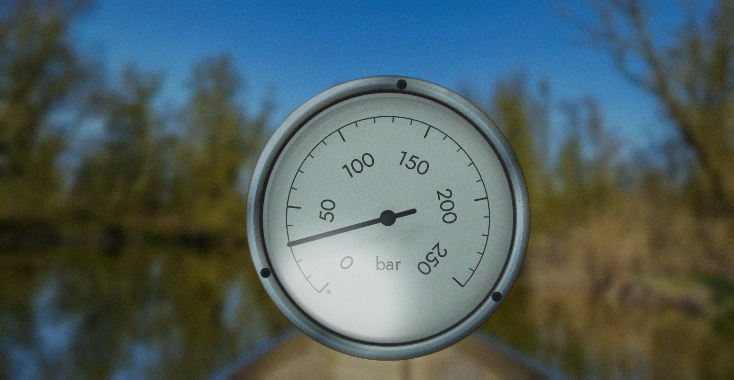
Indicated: 30bar
